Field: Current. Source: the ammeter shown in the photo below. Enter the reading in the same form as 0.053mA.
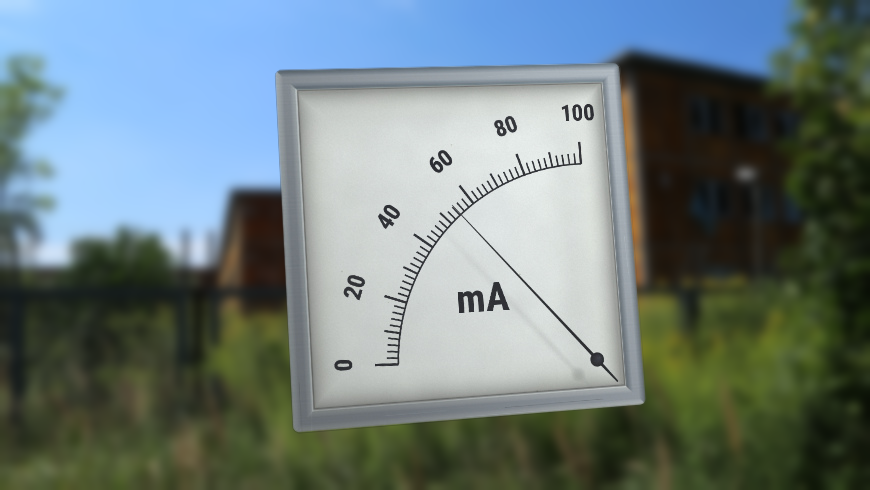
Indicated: 54mA
